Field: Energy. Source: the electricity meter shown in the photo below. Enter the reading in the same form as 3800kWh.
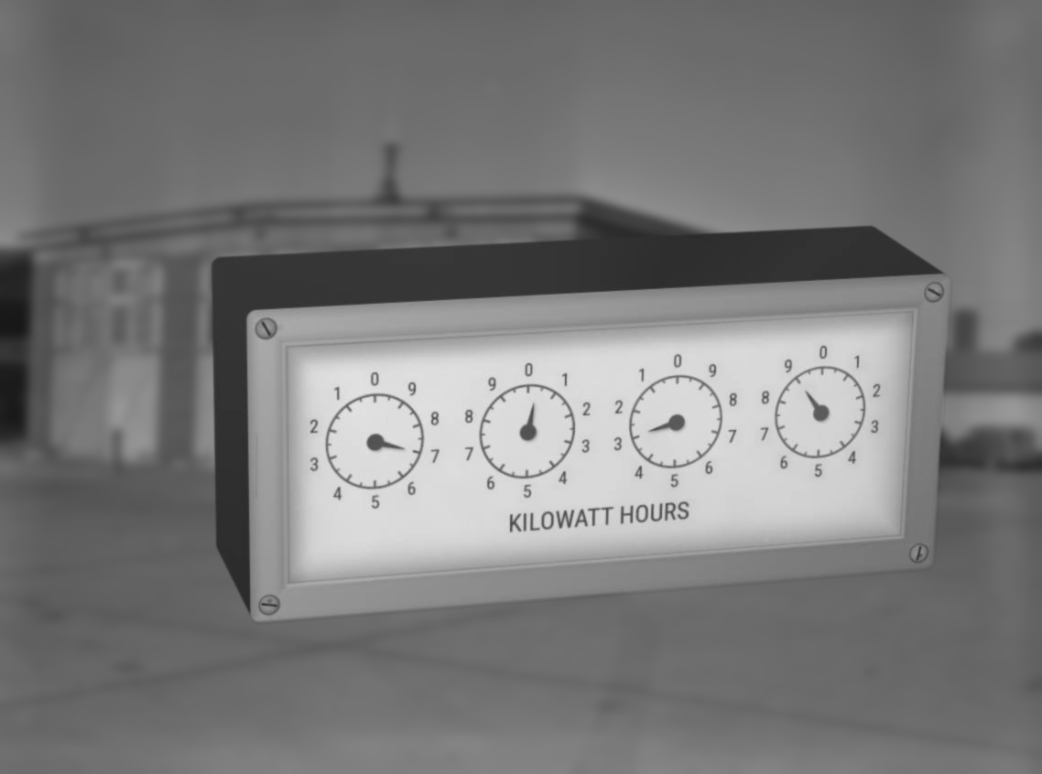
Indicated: 7029kWh
